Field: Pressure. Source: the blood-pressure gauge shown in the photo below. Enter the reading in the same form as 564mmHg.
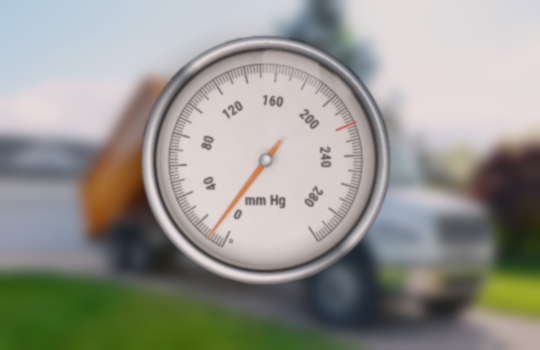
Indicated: 10mmHg
